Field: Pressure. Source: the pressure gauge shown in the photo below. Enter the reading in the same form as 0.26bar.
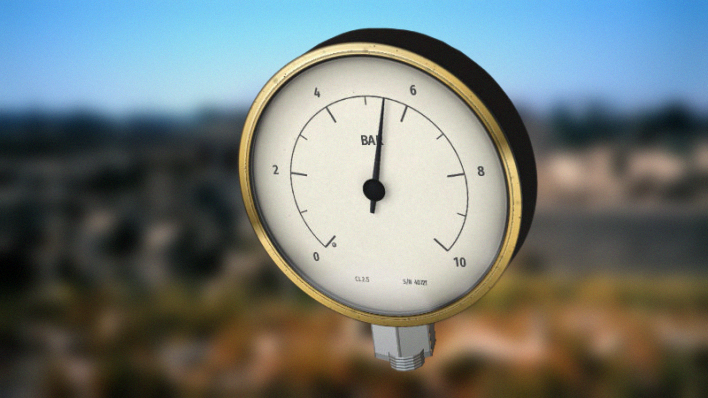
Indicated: 5.5bar
